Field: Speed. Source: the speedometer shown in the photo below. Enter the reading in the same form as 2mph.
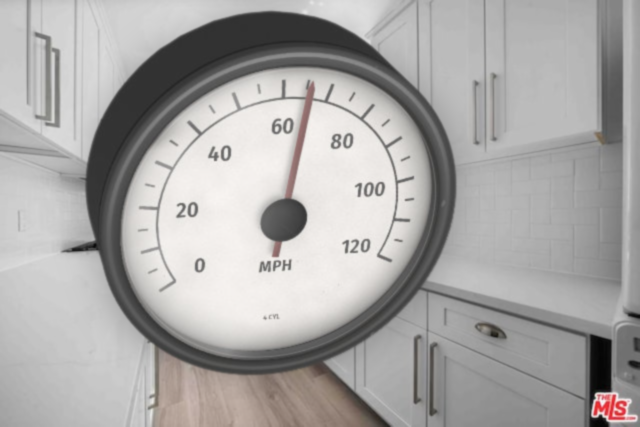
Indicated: 65mph
